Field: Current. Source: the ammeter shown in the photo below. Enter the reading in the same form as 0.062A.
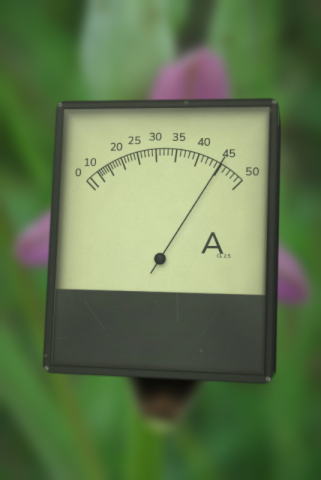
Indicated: 45A
